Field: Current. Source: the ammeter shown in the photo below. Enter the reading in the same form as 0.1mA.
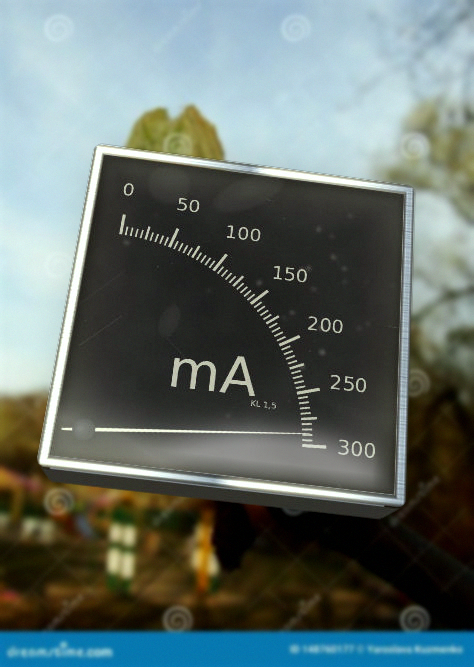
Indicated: 290mA
